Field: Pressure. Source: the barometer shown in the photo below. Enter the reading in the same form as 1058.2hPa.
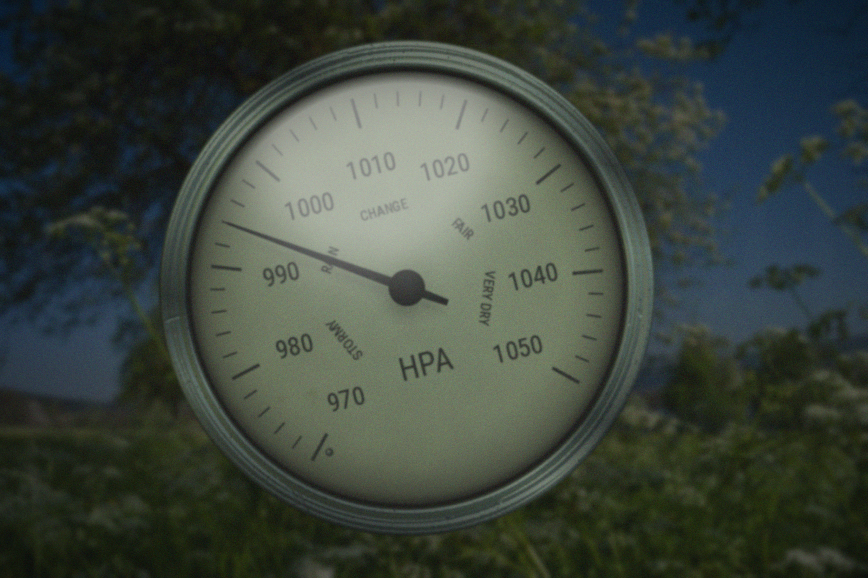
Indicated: 994hPa
